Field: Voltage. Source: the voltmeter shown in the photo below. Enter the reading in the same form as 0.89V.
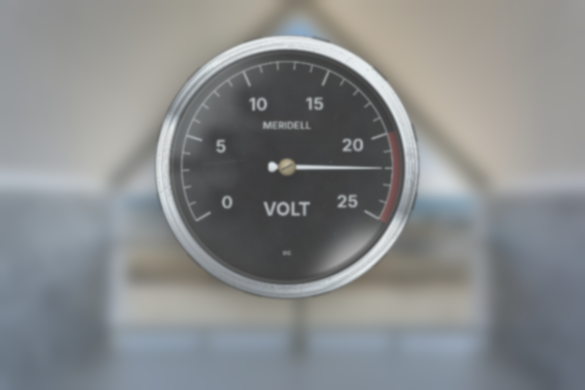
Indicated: 22V
